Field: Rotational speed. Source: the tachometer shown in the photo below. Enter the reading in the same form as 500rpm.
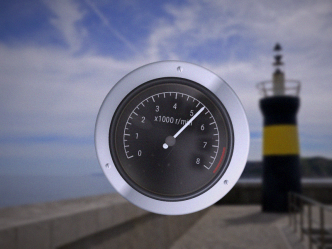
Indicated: 5250rpm
